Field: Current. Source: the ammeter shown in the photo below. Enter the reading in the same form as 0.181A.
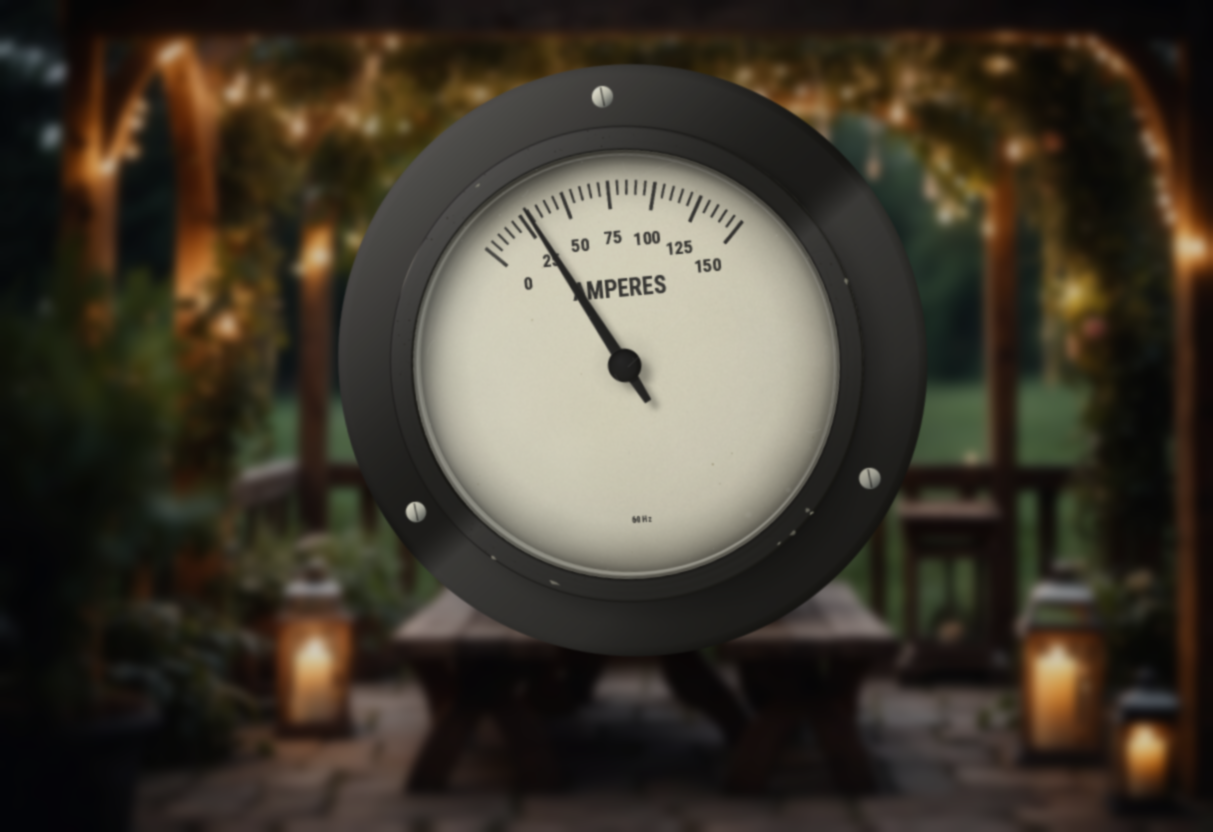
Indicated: 30A
